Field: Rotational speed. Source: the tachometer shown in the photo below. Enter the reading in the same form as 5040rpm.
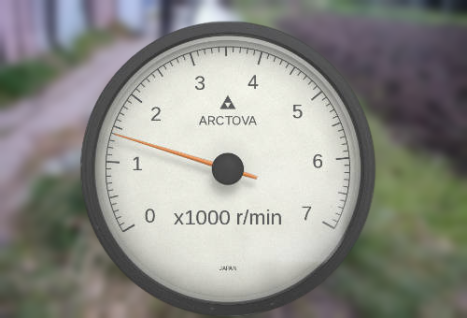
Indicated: 1400rpm
